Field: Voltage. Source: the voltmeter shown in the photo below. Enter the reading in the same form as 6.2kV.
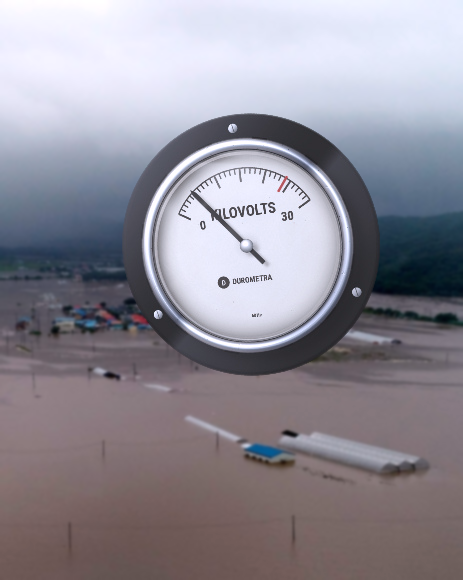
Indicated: 5kV
